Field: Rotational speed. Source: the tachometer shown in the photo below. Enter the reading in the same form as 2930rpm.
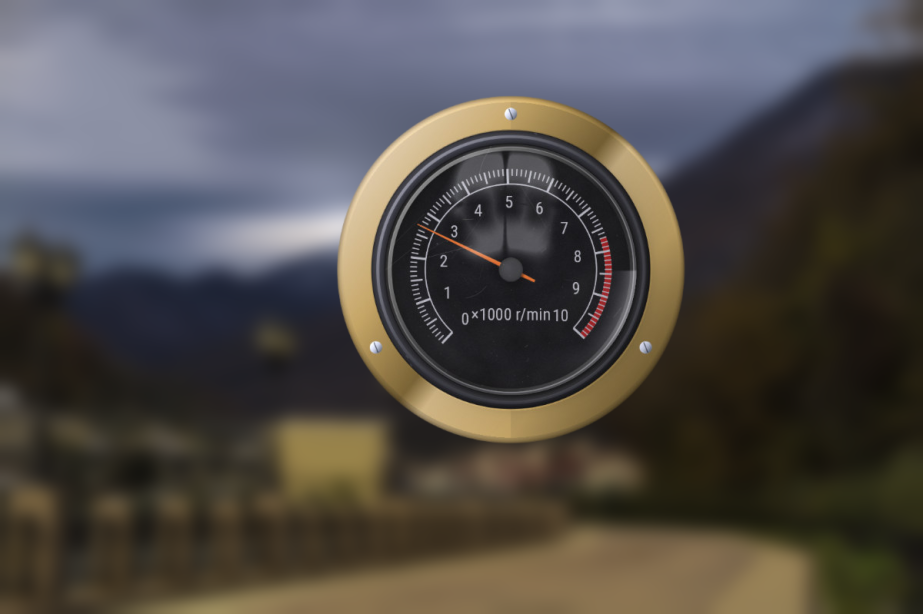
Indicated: 2700rpm
